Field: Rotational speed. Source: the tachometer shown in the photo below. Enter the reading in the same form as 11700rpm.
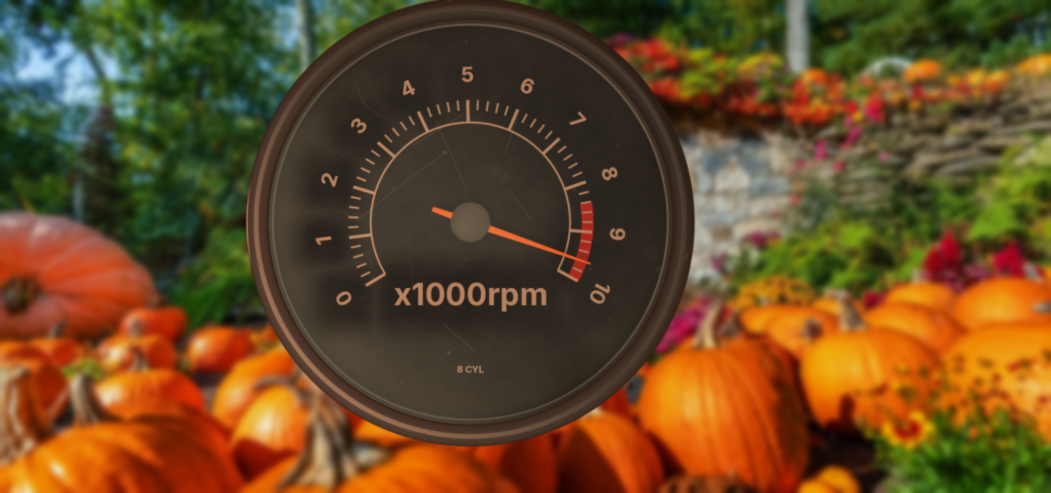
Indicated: 9600rpm
